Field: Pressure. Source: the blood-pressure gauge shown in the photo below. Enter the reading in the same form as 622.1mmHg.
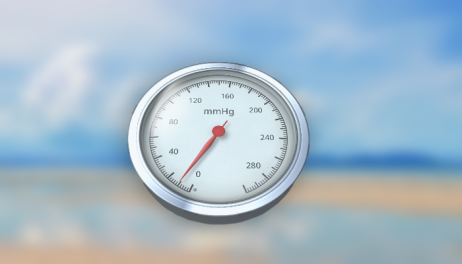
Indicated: 10mmHg
